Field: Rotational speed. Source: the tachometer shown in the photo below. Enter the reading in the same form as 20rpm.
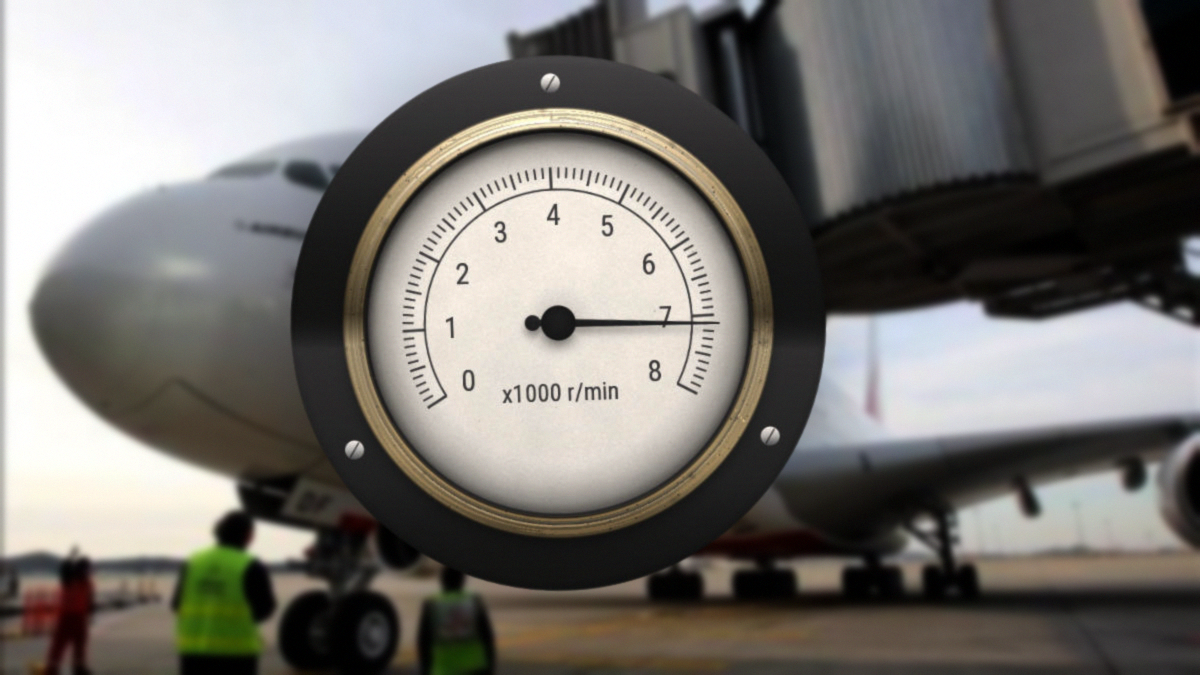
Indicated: 7100rpm
